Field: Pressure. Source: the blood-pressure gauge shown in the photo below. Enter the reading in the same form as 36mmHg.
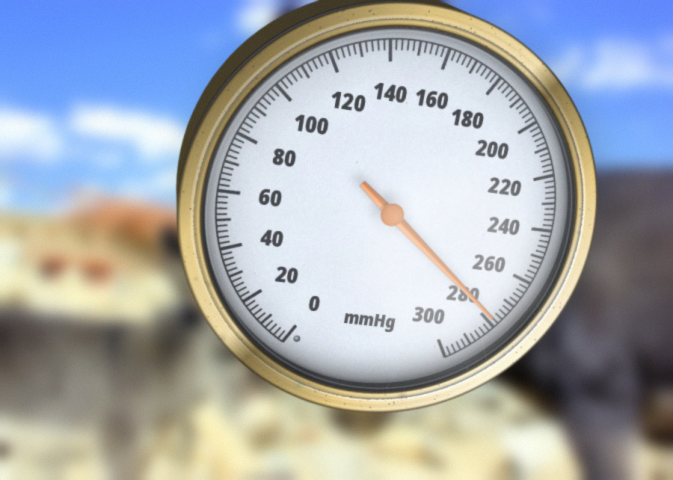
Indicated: 278mmHg
